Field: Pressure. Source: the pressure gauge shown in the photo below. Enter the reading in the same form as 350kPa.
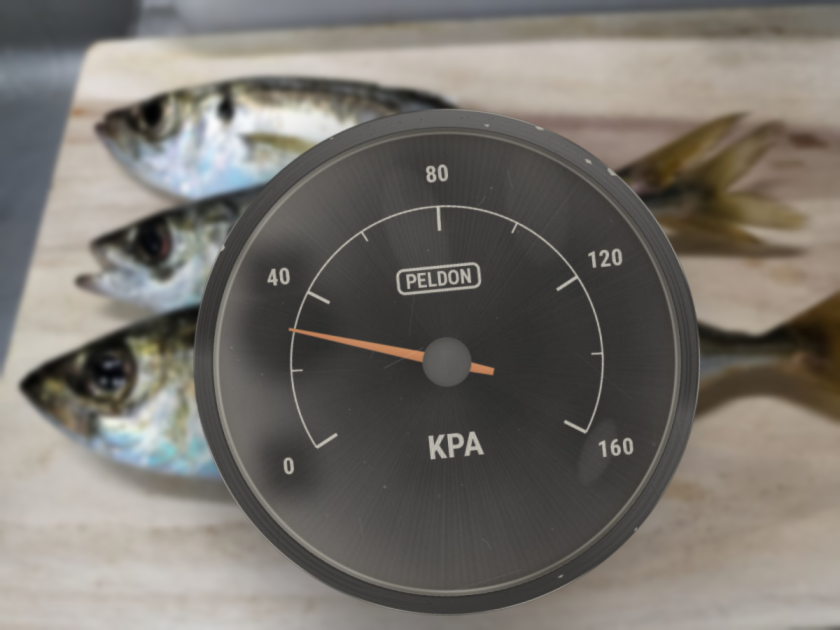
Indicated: 30kPa
